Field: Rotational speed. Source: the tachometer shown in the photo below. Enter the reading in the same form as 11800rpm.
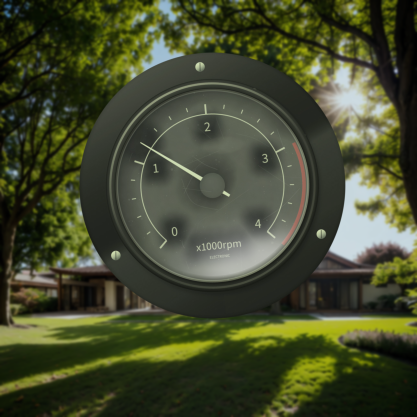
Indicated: 1200rpm
